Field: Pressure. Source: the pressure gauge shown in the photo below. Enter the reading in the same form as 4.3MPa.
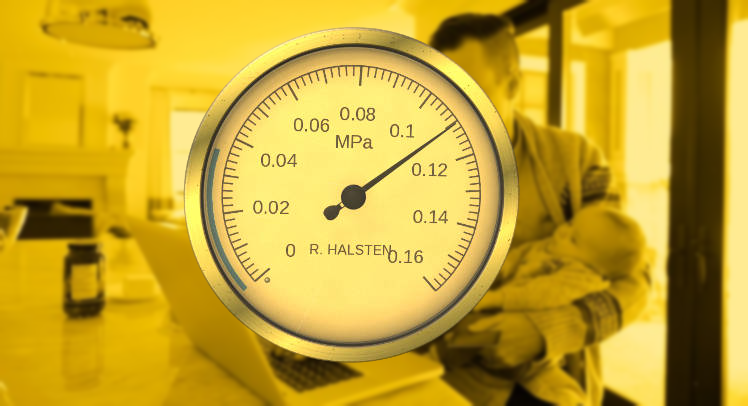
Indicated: 0.11MPa
